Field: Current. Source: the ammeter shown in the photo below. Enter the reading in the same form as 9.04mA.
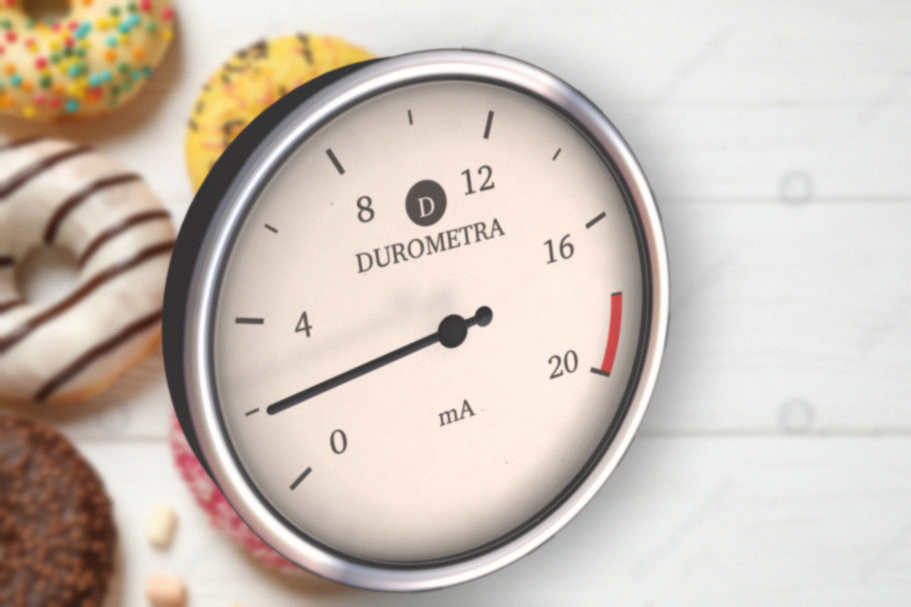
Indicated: 2mA
